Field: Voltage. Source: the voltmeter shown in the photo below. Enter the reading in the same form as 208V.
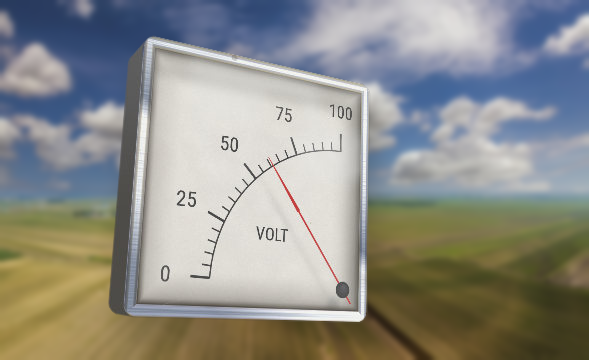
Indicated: 60V
